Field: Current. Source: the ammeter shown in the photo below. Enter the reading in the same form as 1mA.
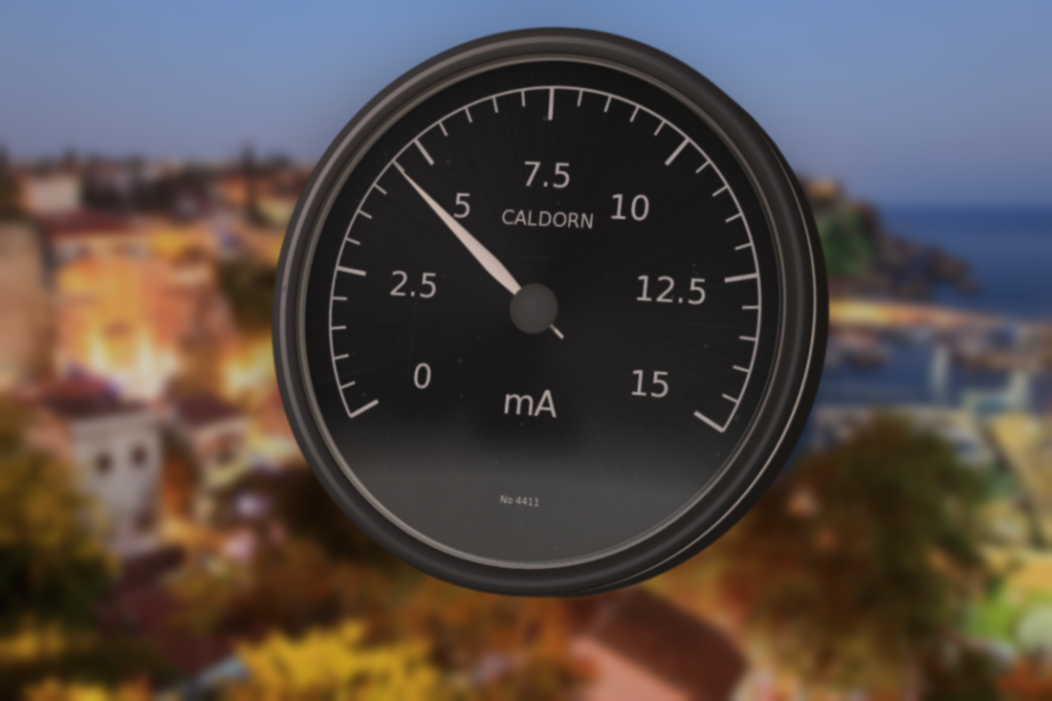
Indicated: 4.5mA
